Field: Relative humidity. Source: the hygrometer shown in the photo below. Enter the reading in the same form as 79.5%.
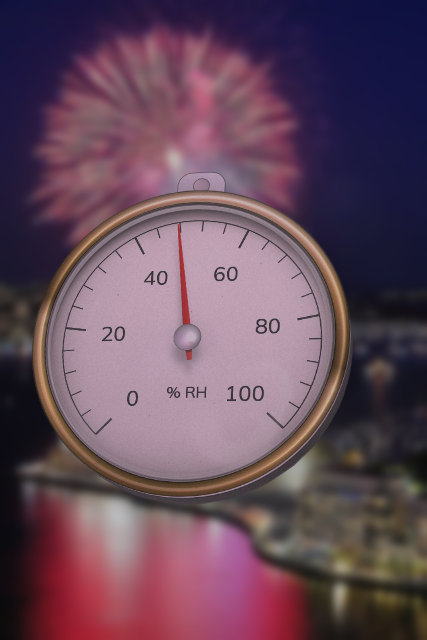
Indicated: 48%
